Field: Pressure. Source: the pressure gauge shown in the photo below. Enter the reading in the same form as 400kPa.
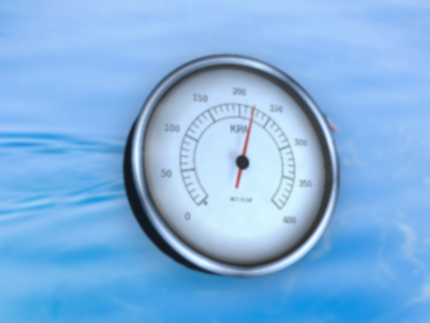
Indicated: 220kPa
